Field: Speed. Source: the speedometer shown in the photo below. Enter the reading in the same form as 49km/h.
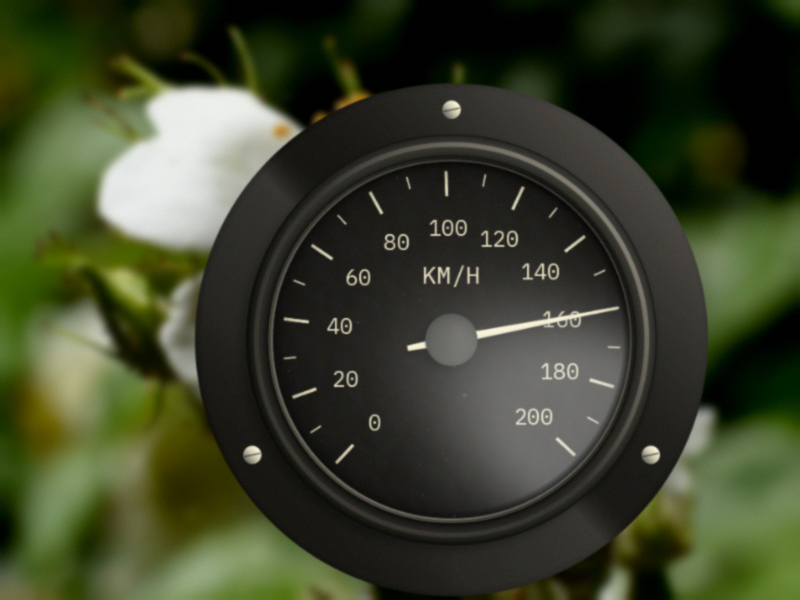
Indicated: 160km/h
